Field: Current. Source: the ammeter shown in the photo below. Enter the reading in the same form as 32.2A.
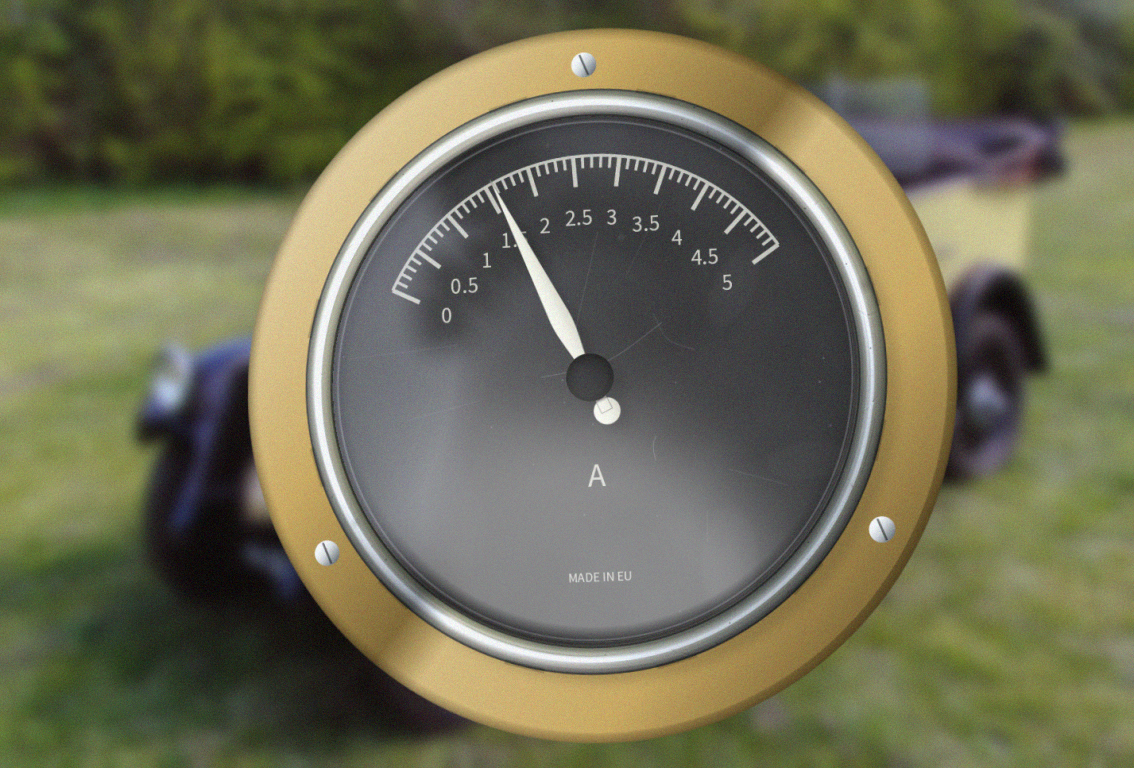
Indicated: 1.6A
